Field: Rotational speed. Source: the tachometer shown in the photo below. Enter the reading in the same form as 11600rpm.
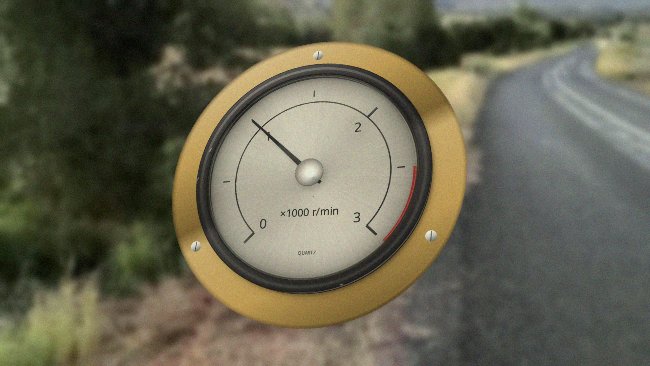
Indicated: 1000rpm
